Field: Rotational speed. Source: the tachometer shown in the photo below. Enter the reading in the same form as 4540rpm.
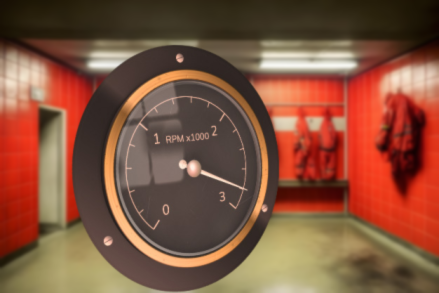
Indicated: 2800rpm
